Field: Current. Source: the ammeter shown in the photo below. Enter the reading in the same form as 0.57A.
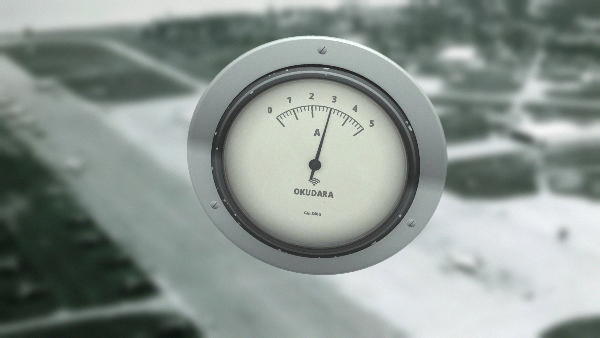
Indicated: 3A
